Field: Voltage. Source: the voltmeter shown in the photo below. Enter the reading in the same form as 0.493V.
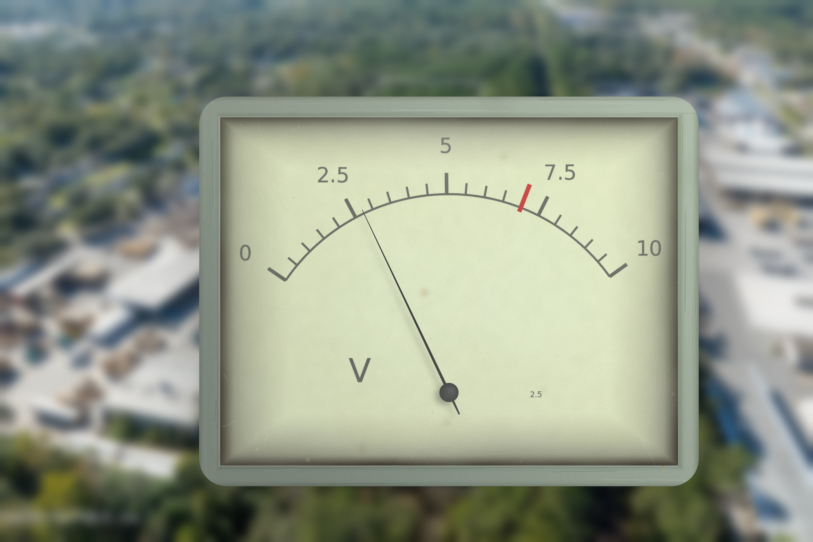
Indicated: 2.75V
